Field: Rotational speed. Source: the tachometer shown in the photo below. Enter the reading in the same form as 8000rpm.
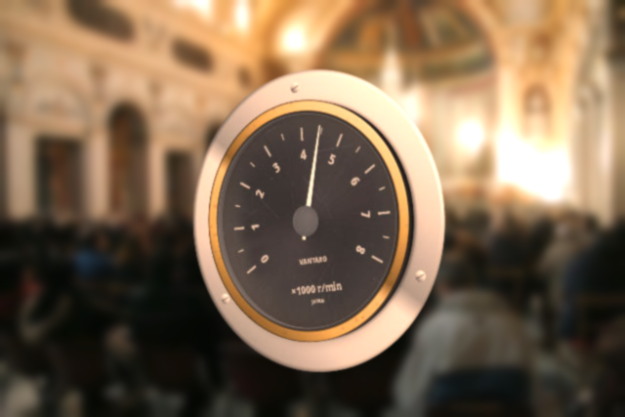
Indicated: 4500rpm
